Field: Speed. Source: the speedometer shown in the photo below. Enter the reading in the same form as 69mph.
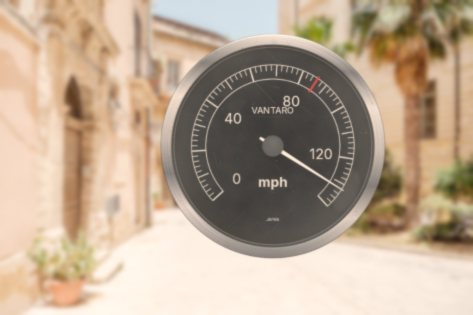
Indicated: 132mph
